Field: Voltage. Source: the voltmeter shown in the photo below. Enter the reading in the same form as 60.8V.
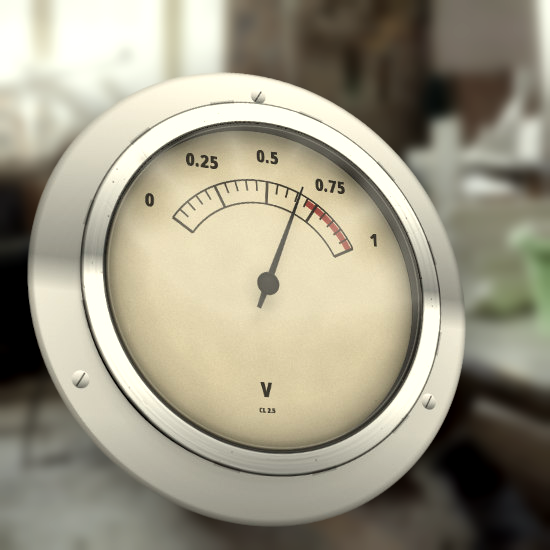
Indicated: 0.65V
